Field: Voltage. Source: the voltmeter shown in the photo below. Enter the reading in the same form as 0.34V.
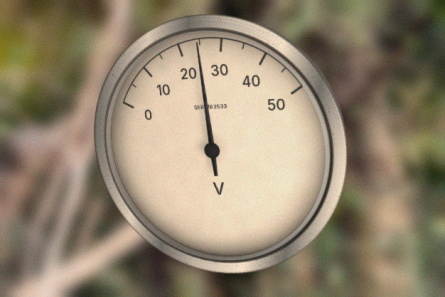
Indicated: 25V
